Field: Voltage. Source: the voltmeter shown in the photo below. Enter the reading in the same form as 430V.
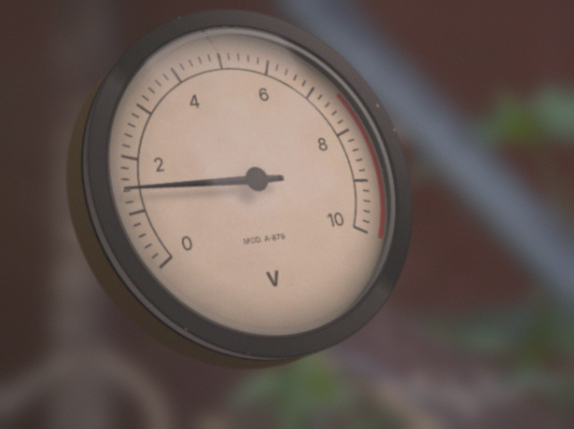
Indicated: 1.4V
